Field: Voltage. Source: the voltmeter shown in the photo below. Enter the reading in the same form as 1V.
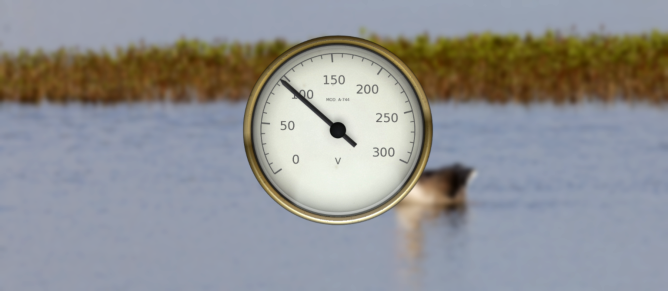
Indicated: 95V
